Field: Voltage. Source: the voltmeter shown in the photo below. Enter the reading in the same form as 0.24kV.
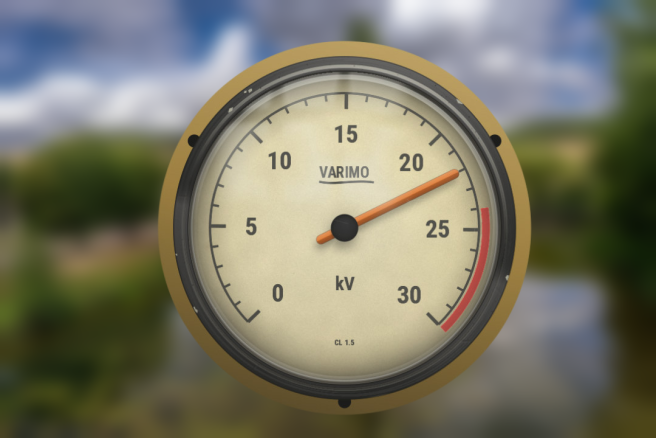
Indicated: 22kV
